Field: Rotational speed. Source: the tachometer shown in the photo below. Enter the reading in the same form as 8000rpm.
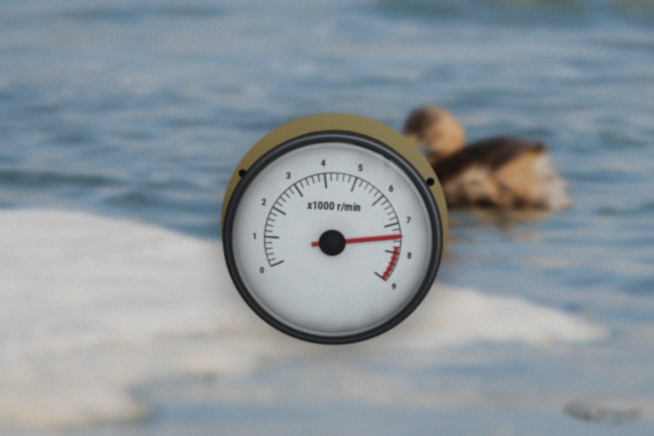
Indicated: 7400rpm
